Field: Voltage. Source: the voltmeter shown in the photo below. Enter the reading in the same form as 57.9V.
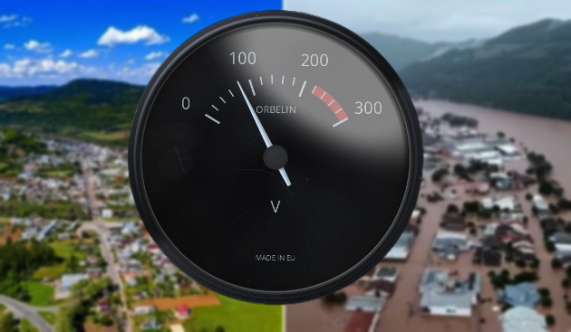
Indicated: 80V
